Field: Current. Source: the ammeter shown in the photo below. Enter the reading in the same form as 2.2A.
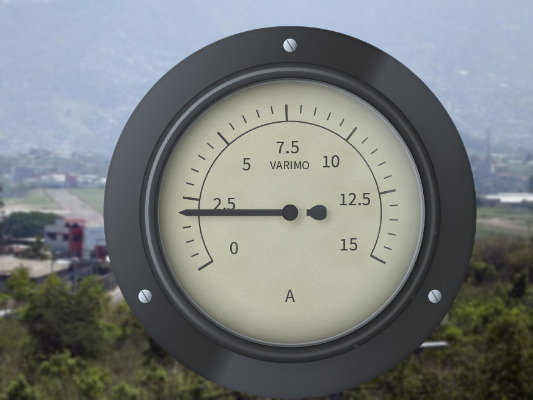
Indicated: 2A
